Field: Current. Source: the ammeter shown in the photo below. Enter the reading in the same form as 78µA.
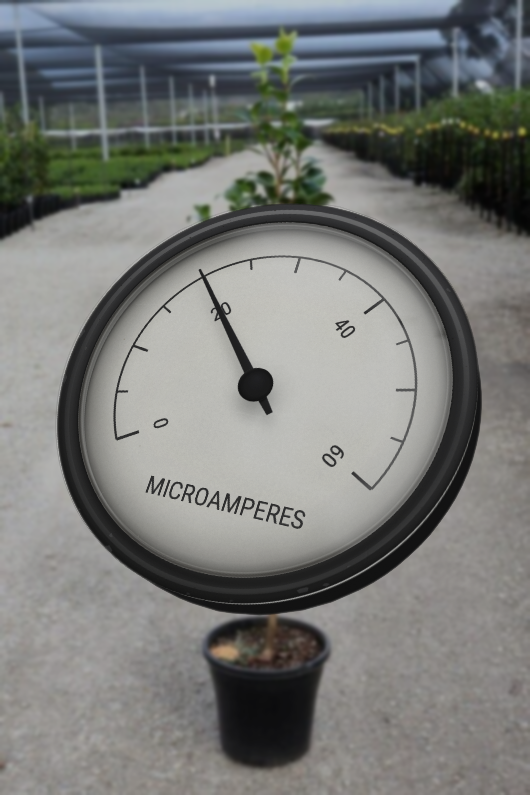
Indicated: 20µA
